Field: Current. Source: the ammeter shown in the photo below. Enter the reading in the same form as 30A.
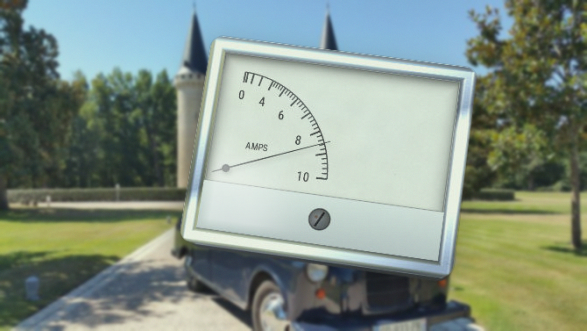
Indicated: 8.6A
